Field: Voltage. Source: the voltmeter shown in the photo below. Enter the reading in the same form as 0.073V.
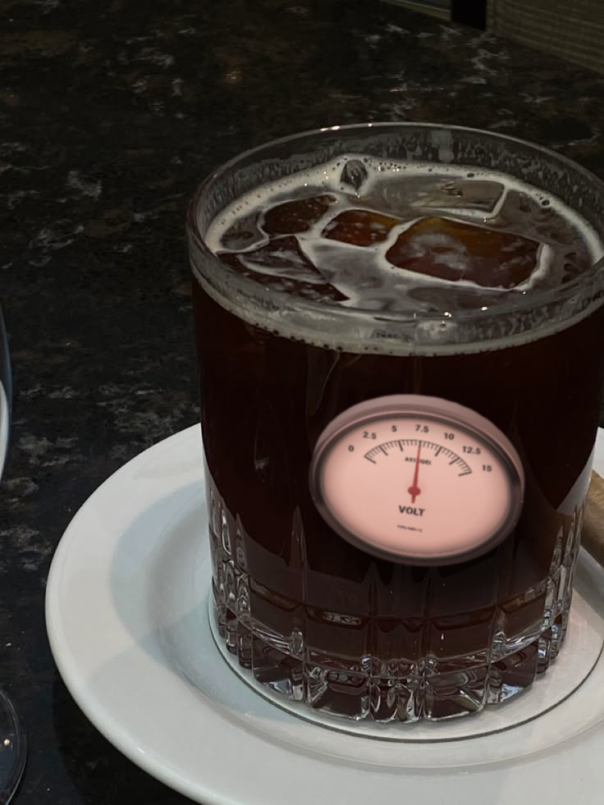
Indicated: 7.5V
